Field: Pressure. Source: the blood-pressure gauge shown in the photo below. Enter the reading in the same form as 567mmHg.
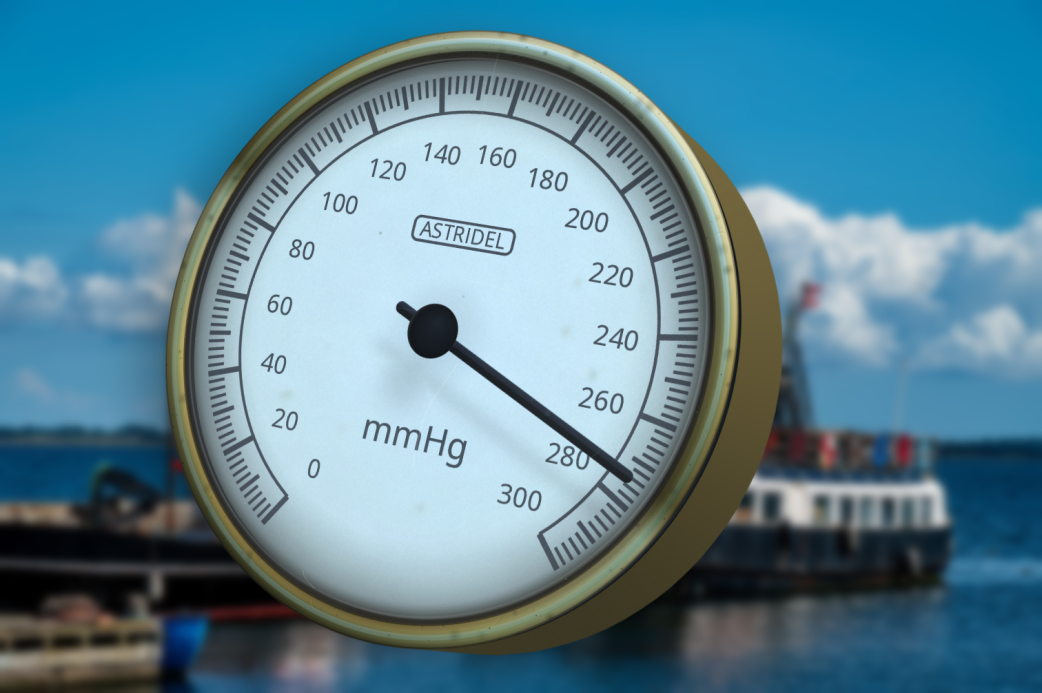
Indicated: 274mmHg
